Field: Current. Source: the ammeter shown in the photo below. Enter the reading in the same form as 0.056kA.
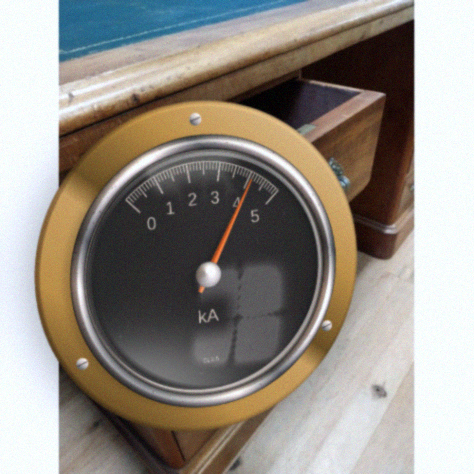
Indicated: 4kA
